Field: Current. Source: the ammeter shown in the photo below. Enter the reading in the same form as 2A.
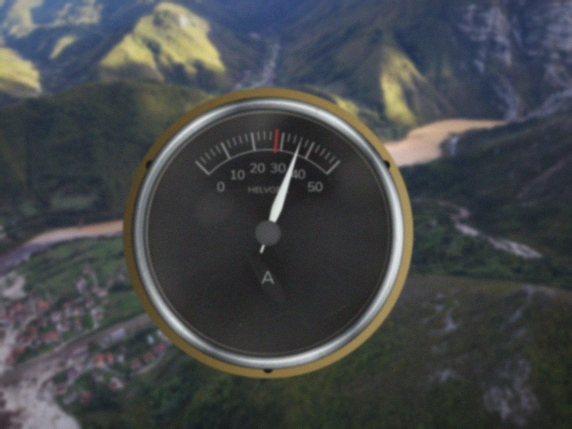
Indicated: 36A
